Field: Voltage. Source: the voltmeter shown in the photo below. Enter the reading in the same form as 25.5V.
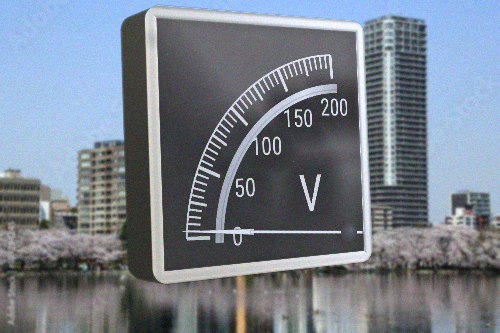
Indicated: 5V
